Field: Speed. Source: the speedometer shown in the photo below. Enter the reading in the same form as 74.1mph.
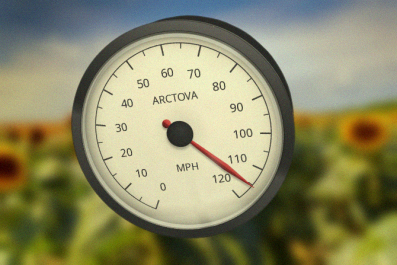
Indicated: 115mph
